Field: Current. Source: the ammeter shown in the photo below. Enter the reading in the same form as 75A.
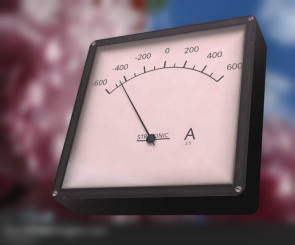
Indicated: -450A
